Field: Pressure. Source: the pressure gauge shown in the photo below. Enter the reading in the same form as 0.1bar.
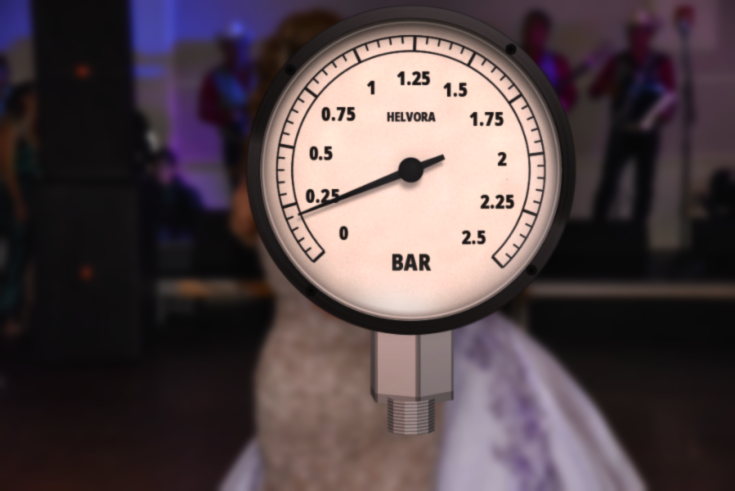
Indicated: 0.2bar
